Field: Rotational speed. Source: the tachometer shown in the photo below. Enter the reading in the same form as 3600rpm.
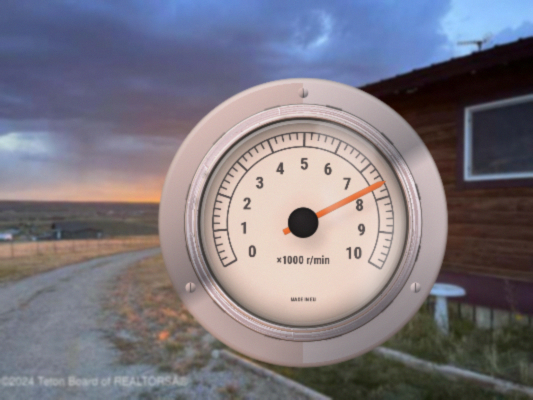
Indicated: 7600rpm
